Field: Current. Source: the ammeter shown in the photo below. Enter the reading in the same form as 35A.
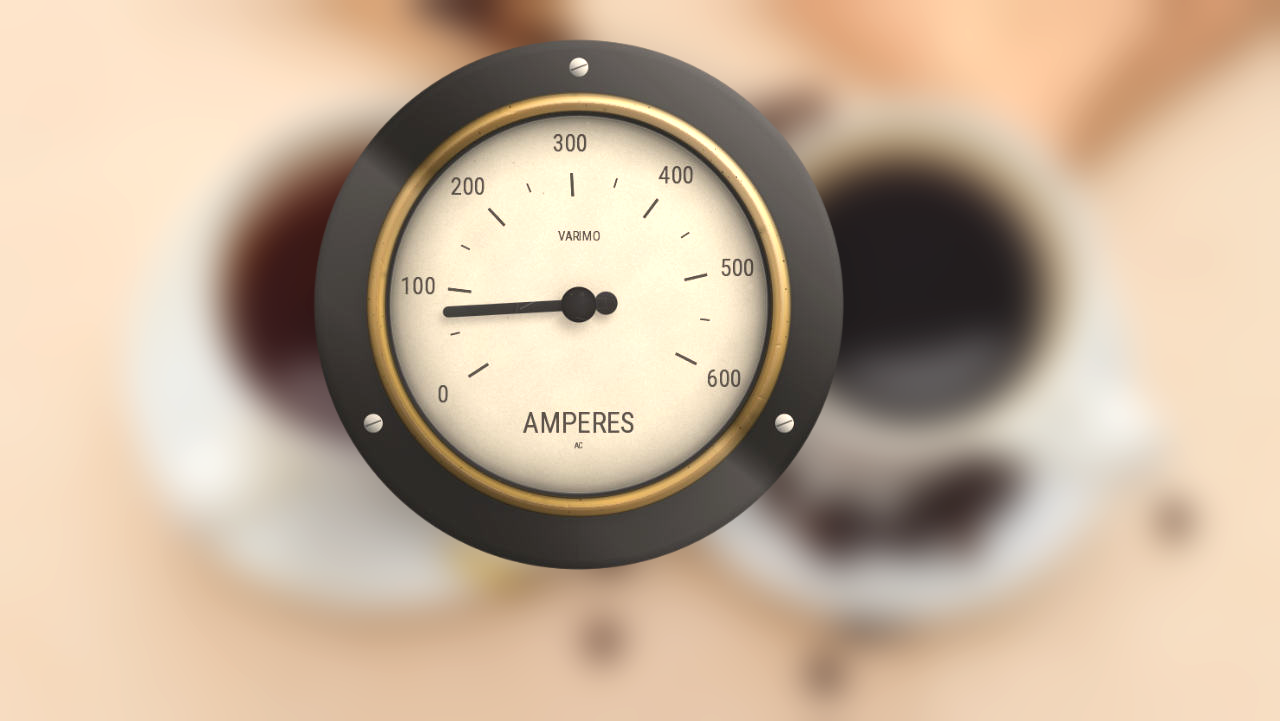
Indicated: 75A
